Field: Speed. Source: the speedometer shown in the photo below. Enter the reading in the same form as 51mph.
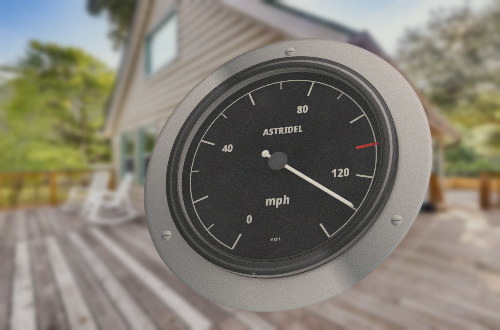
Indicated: 130mph
